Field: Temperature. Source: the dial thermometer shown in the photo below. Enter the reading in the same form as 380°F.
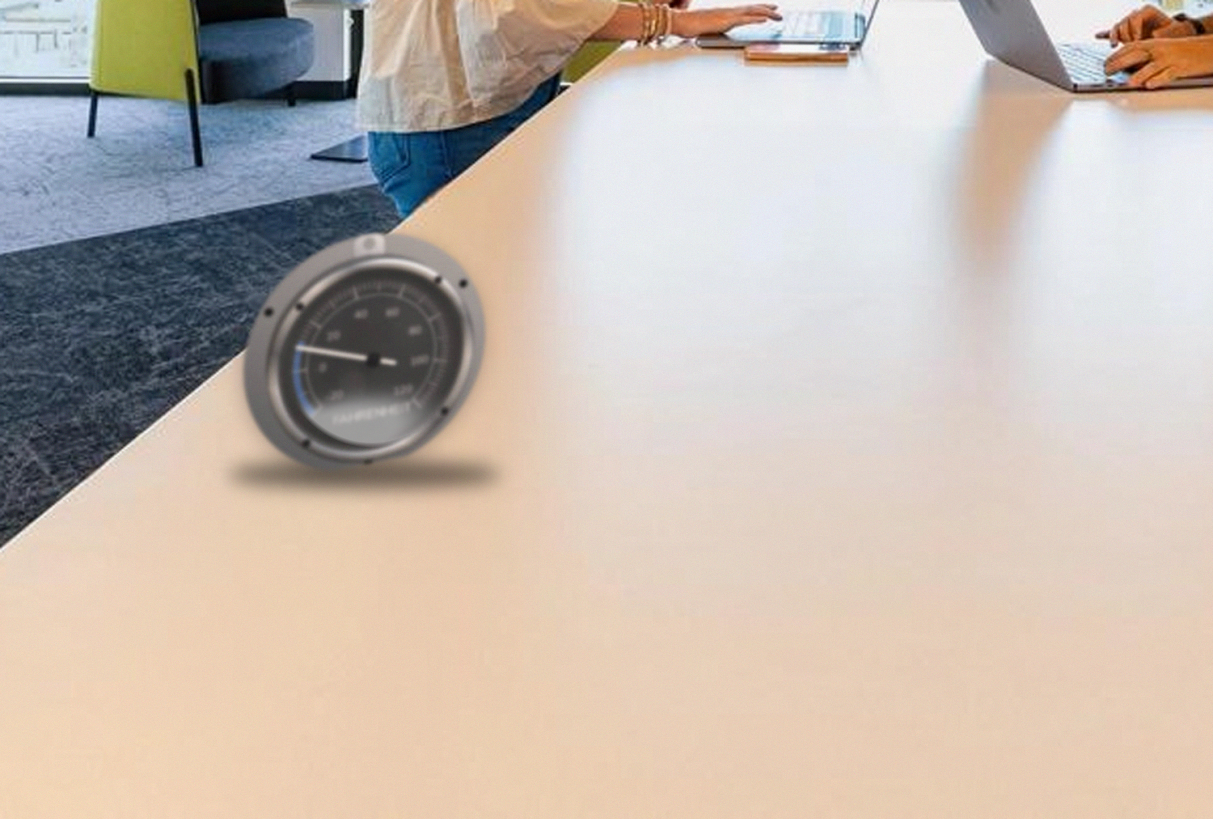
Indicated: 10°F
